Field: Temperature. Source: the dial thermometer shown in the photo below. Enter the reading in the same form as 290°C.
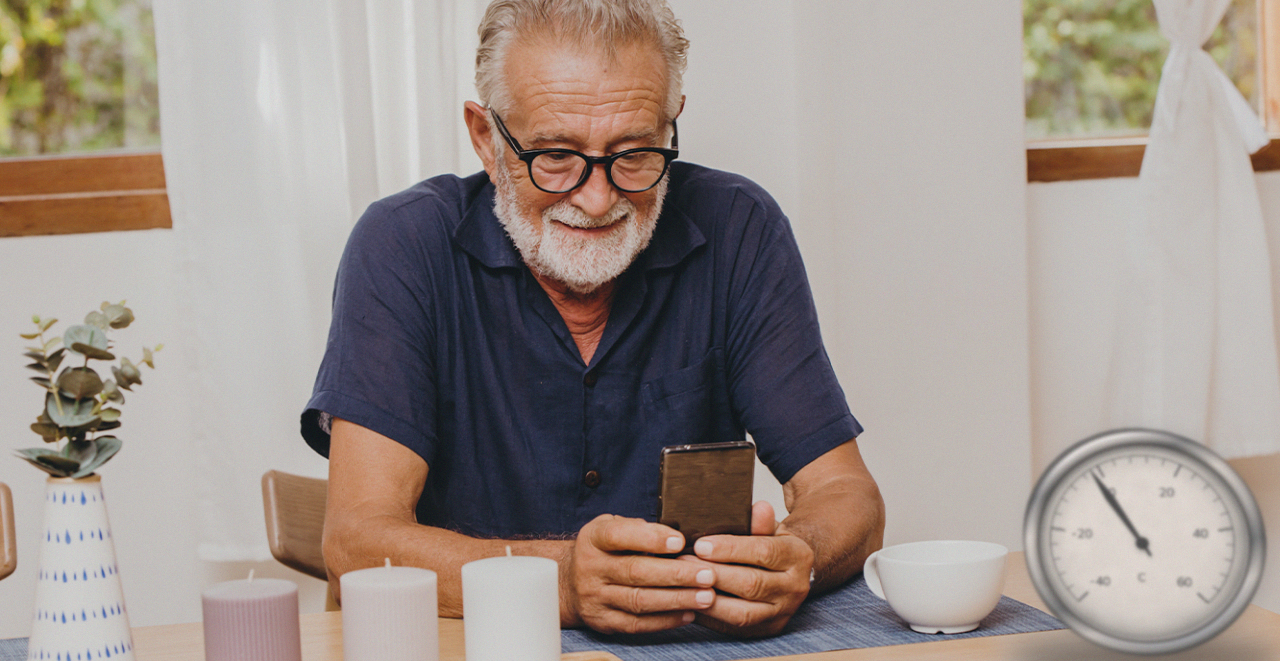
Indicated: -2°C
